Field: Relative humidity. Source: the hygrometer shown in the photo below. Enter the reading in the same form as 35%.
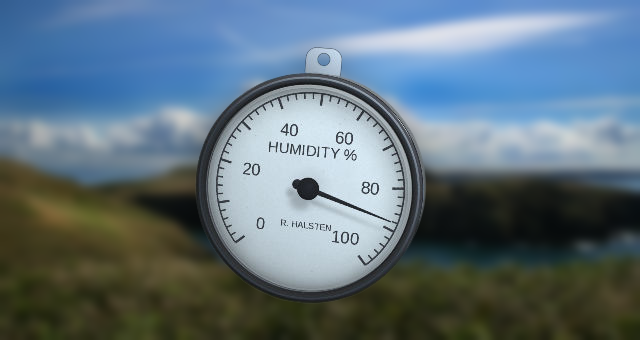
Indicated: 88%
